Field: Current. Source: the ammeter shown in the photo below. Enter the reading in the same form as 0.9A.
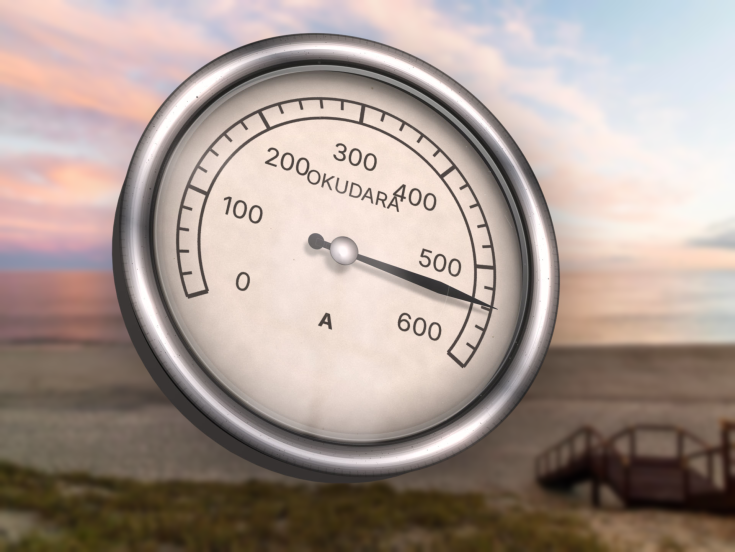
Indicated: 540A
